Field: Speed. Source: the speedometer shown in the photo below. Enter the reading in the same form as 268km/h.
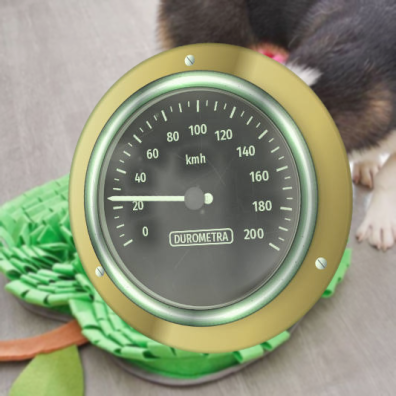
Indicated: 25km/h
